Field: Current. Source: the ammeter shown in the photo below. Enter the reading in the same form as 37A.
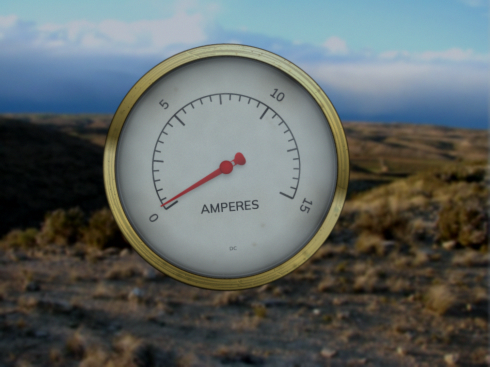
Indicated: 0.25A
